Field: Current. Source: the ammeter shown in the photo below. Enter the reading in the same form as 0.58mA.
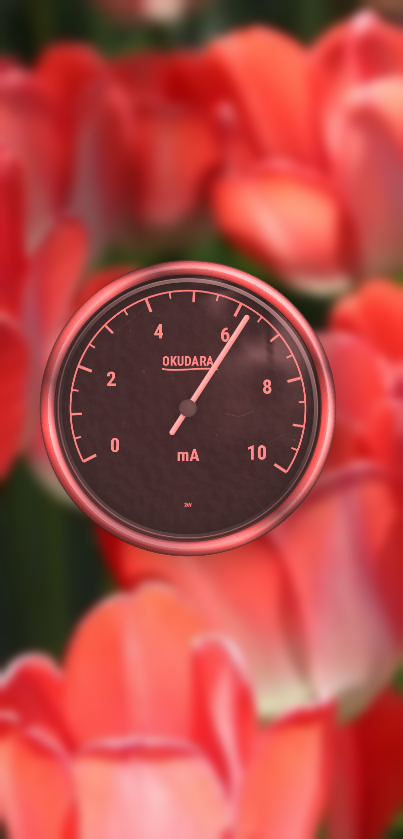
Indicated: 6.25mA
